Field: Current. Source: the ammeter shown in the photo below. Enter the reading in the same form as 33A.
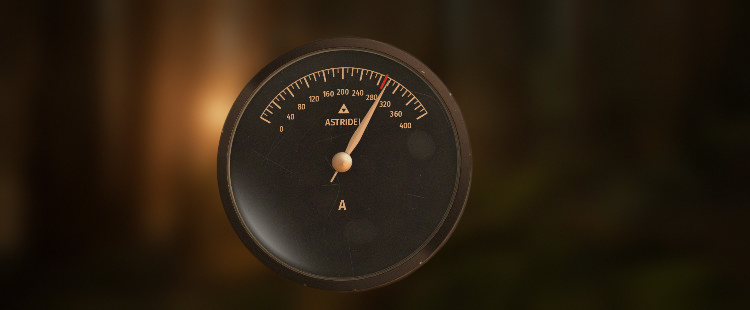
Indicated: 300A
